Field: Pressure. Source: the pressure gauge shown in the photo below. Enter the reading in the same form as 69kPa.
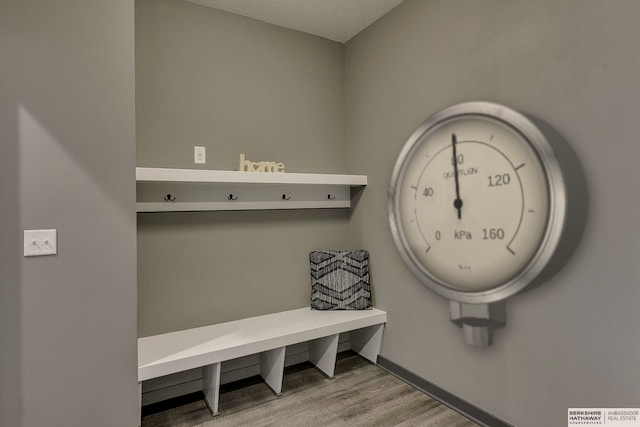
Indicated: 80kPa
